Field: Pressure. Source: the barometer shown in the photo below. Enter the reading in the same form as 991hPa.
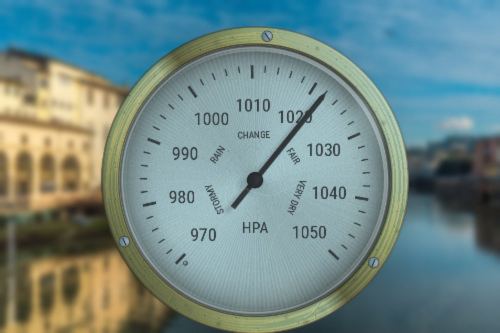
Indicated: 1022hPa
